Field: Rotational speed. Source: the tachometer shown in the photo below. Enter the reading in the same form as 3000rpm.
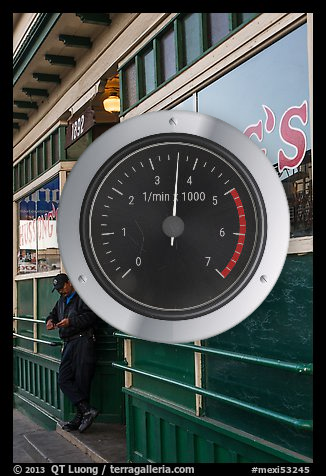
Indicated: 3600rpm
